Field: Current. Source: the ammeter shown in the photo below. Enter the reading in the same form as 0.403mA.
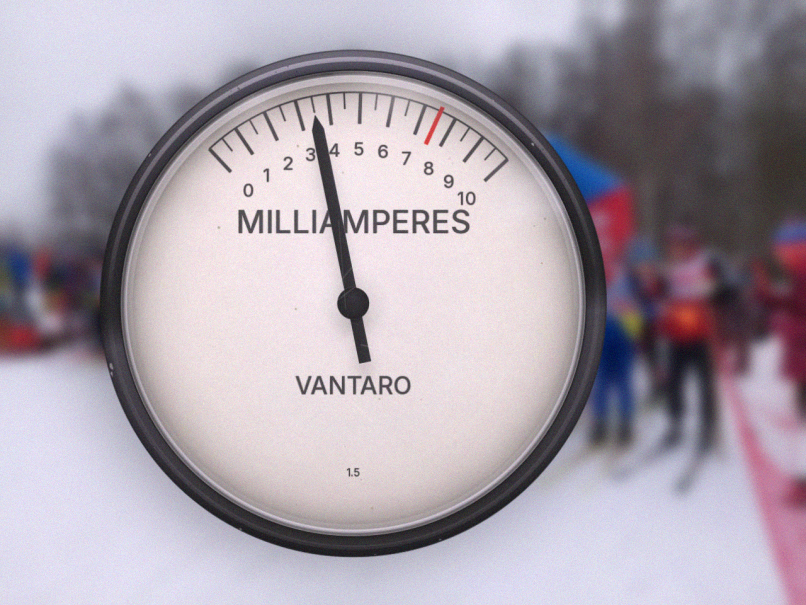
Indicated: 3.5mA
